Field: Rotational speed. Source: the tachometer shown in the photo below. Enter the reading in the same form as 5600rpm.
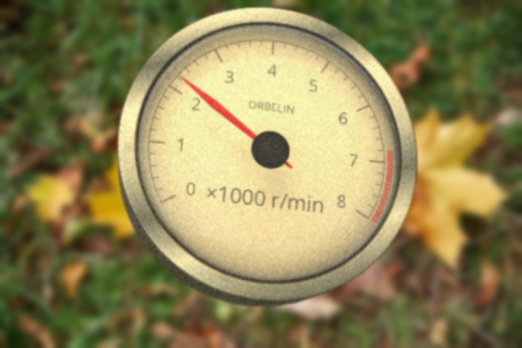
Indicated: 2200rpm
